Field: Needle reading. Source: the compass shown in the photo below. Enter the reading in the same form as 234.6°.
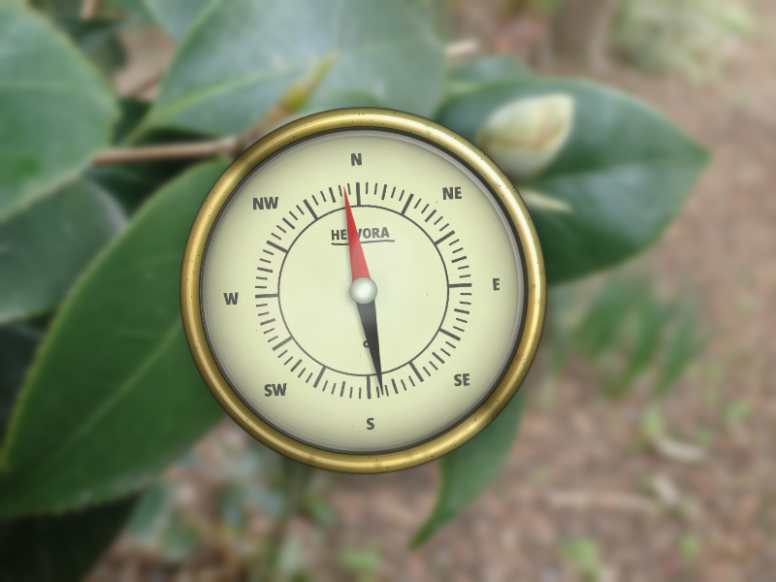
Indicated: 352.5°
